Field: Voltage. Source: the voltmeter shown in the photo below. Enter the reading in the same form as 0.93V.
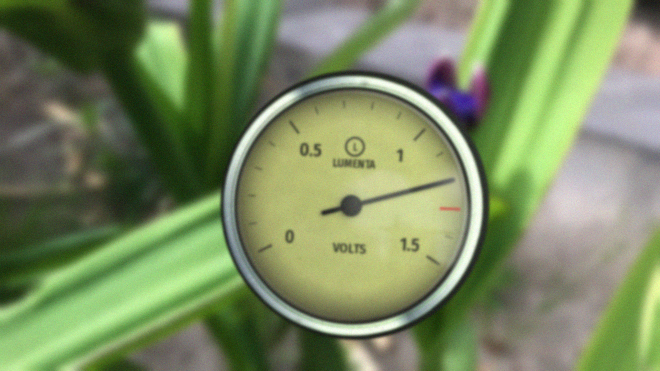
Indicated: 1.2V
